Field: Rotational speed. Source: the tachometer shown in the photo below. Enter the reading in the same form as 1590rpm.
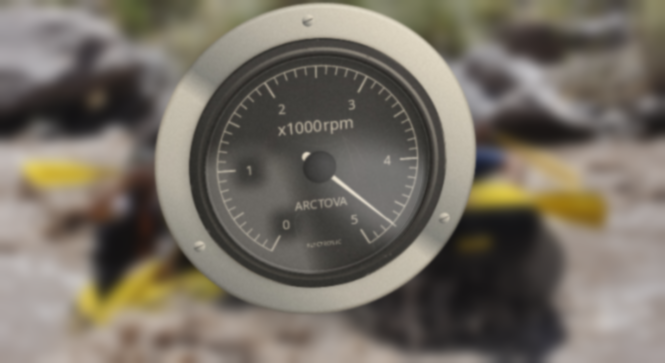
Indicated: 4700rpm
